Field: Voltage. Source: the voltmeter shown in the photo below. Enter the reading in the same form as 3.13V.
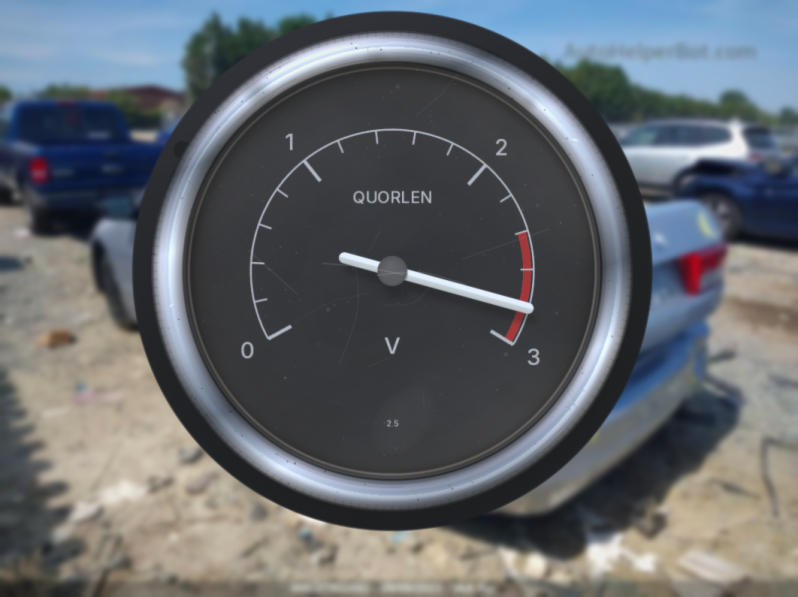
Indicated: 2.8V
